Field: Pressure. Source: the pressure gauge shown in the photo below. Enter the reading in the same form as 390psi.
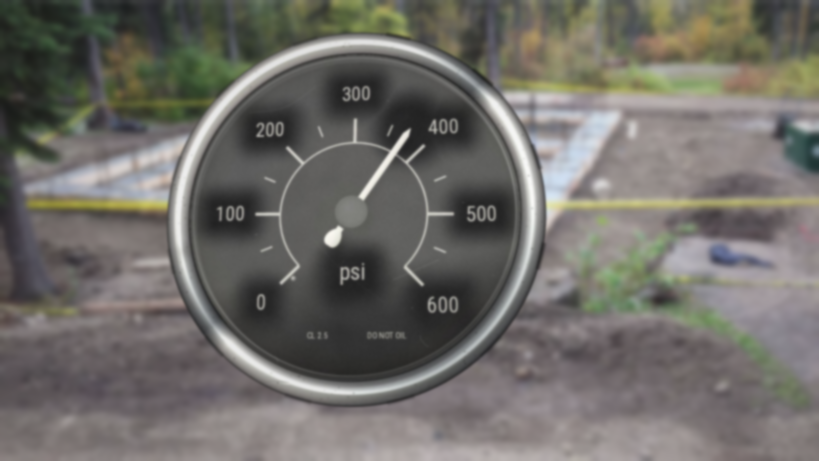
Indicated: 375psi
